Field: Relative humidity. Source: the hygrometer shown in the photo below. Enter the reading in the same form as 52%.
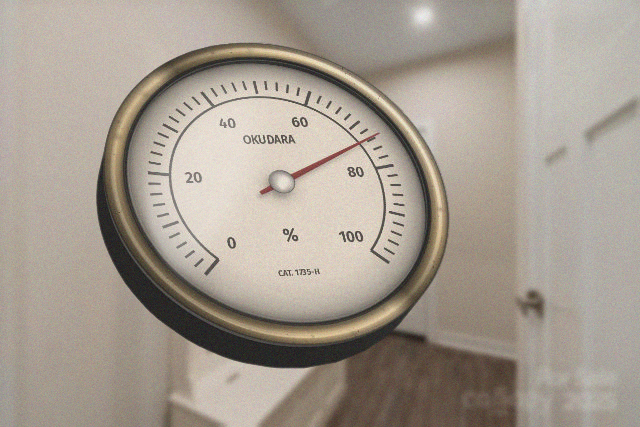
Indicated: 74%
